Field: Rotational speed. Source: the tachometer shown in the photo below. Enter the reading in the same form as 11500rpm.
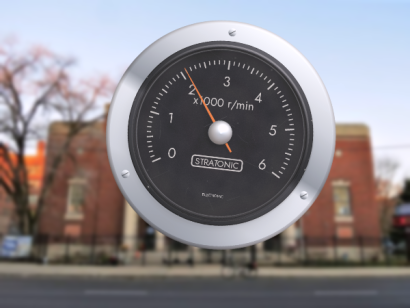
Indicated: 2100rpm
